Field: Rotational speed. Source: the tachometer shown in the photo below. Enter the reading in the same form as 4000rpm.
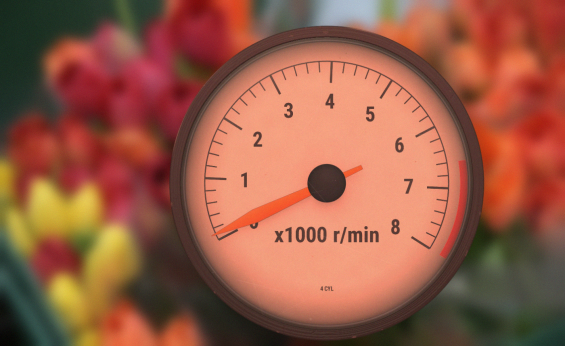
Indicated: 100rpm
